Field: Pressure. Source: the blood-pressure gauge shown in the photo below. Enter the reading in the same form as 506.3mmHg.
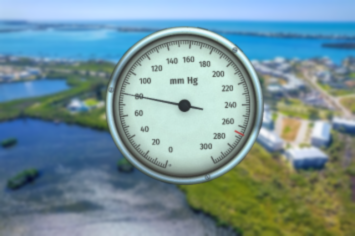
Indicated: 80mmHg
